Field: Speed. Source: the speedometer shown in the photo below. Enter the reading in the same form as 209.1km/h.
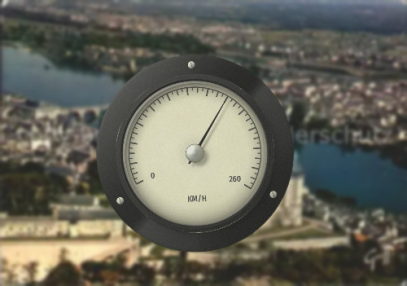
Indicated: 160km/h
